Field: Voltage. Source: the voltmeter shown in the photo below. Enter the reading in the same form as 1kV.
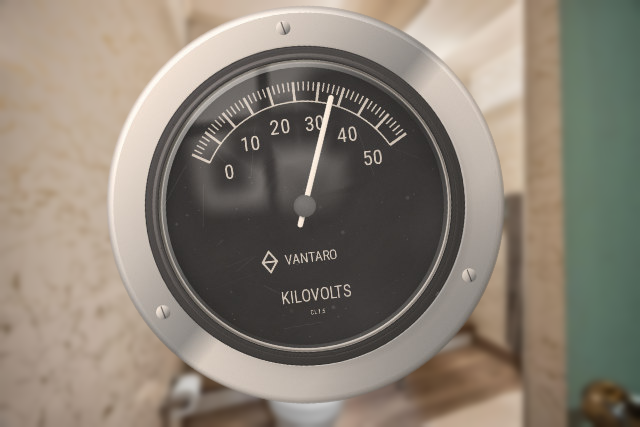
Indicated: 33kV
